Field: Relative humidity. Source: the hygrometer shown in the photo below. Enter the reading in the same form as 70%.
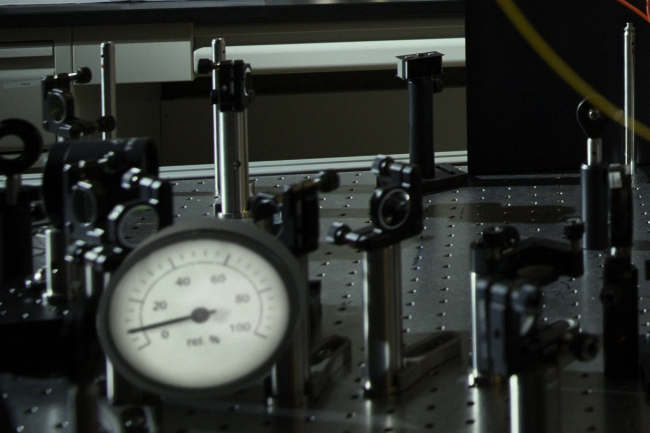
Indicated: 8%
